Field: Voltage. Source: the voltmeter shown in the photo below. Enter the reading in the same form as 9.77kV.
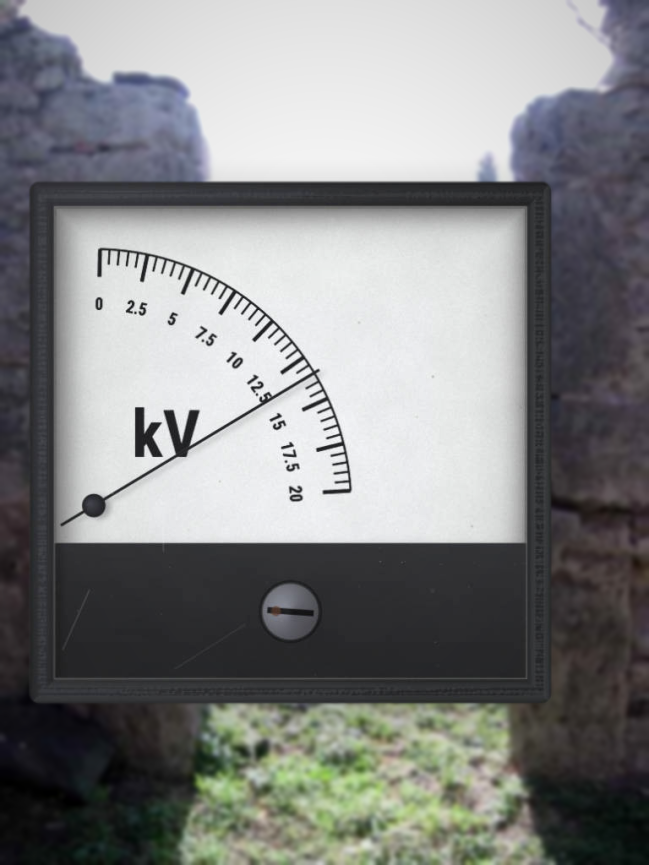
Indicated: 13.5kV
